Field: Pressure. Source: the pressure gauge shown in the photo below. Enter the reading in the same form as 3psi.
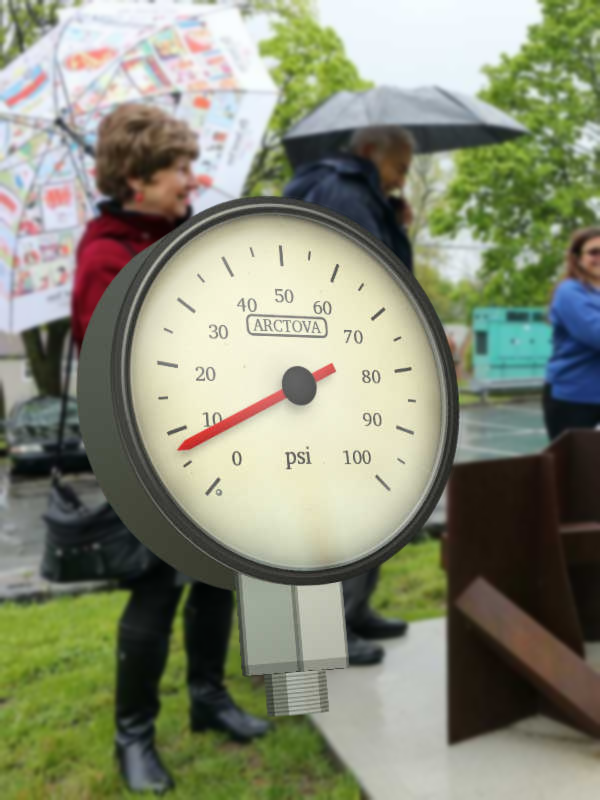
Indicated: 7.5psi
